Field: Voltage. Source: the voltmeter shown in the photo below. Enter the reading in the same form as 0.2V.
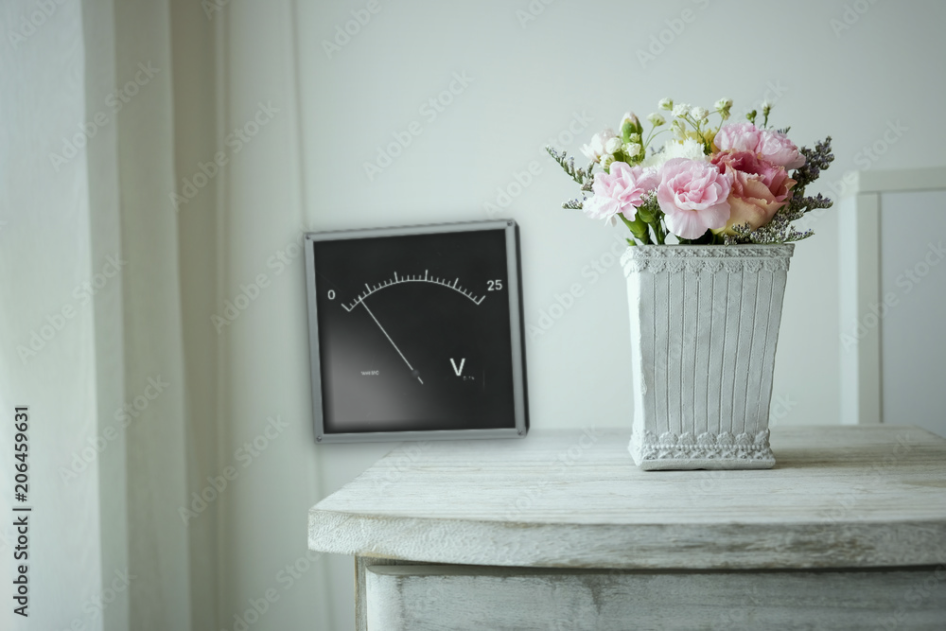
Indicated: 3V
